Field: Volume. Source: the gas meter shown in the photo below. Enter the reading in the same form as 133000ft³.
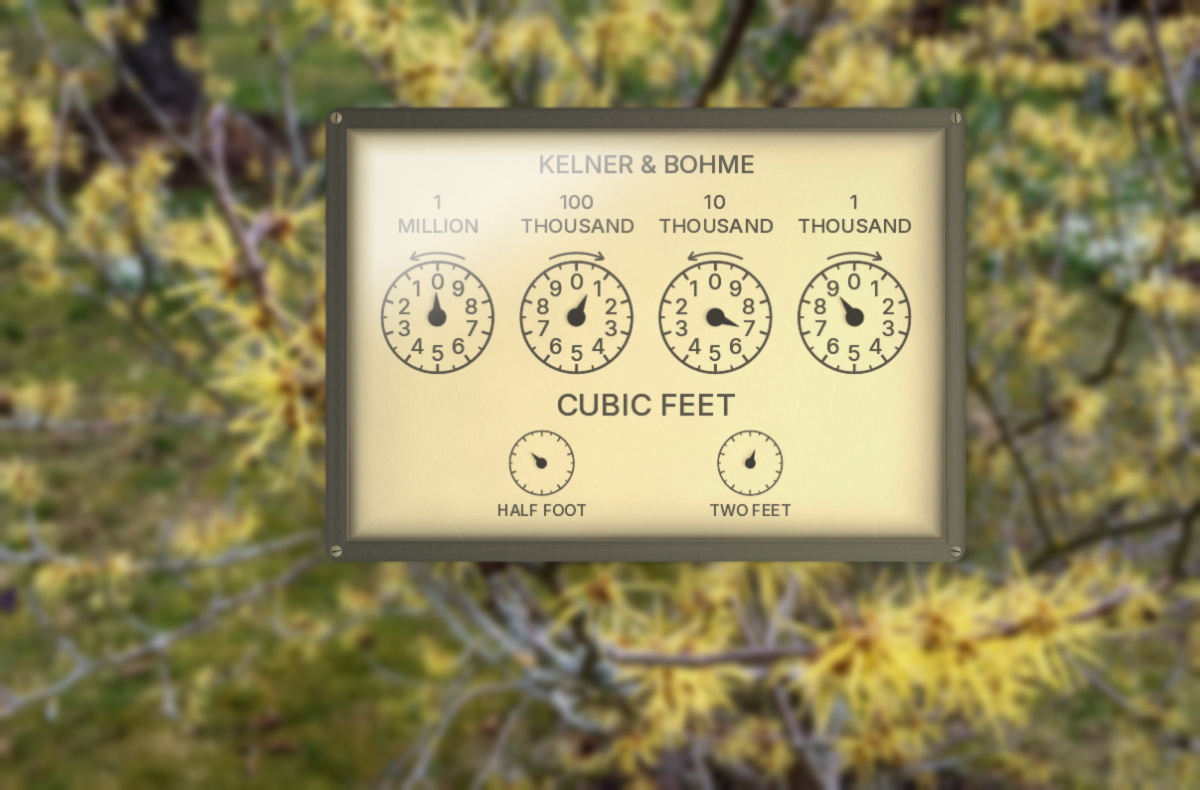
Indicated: 6900ft³
